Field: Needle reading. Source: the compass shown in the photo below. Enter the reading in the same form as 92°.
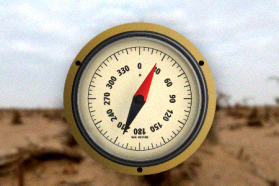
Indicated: 25°
